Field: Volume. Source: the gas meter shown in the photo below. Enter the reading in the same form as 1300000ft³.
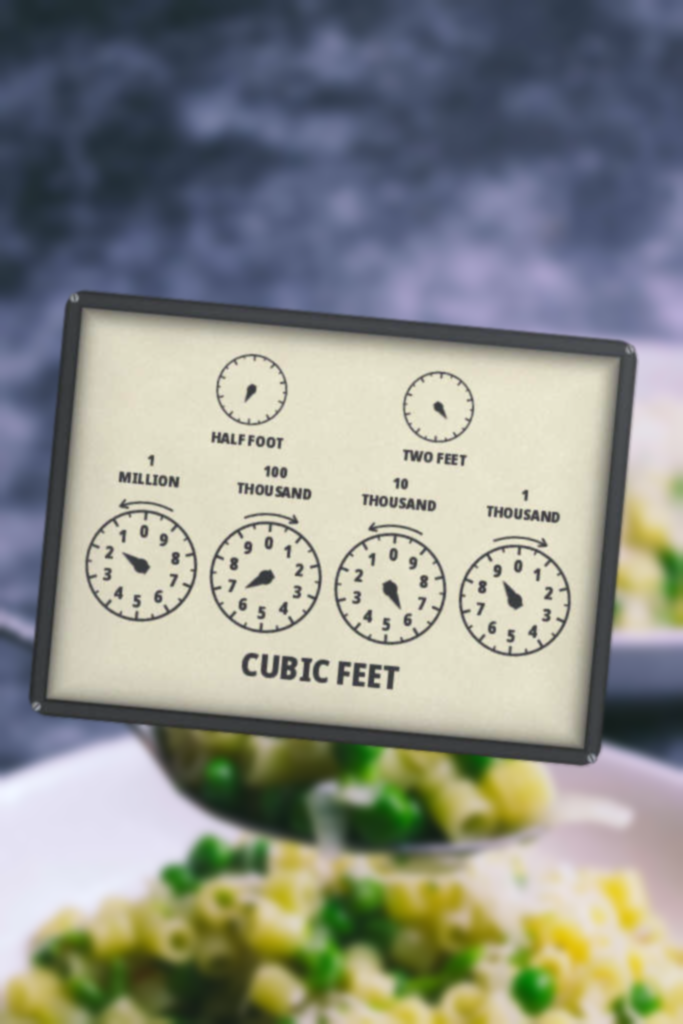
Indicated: 165900ft³
